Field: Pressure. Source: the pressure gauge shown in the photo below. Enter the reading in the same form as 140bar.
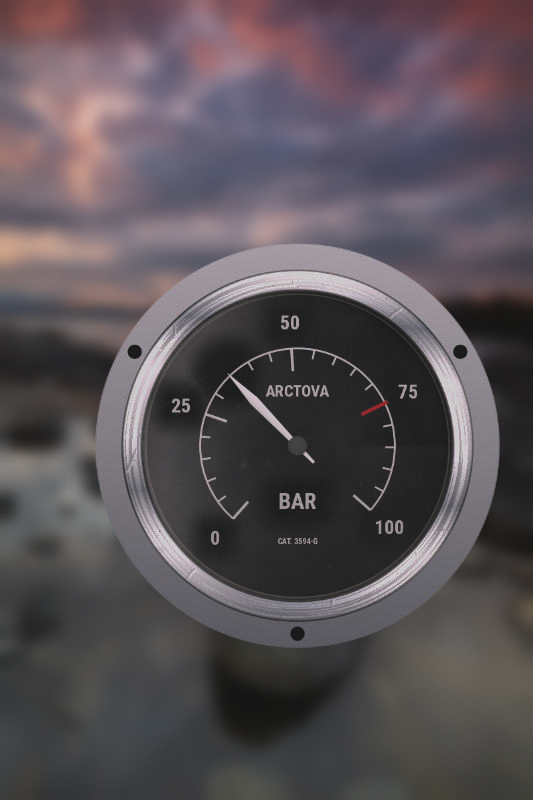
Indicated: 35bar
